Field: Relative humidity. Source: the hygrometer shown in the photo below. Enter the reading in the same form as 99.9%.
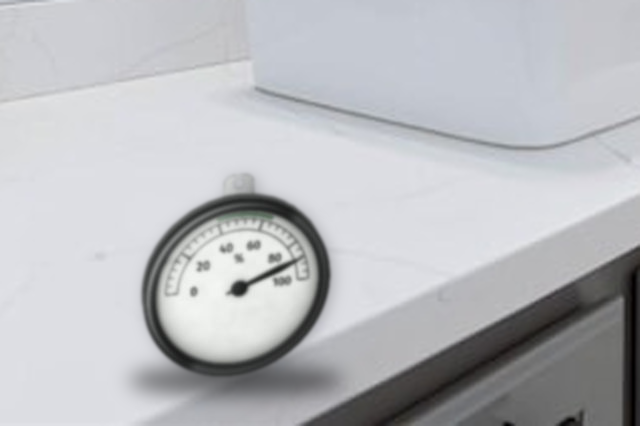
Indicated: 88%
